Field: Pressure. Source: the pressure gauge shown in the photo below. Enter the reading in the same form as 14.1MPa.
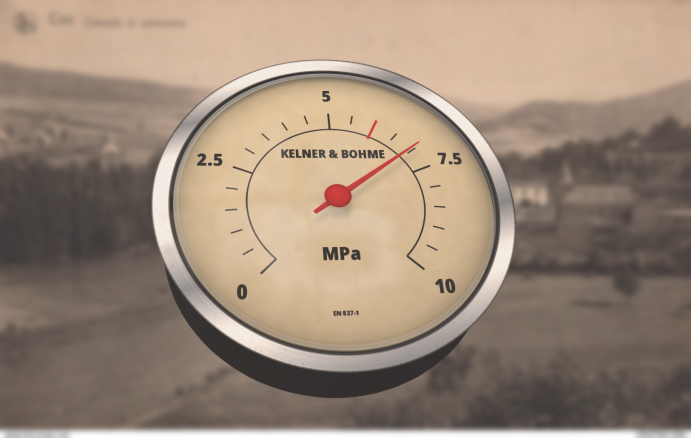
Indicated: 7MPa
